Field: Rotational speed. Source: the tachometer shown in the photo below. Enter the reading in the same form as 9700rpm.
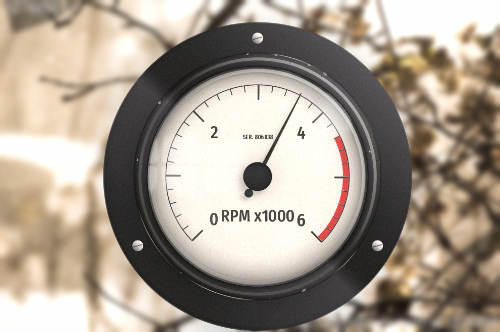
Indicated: 3600rpm
